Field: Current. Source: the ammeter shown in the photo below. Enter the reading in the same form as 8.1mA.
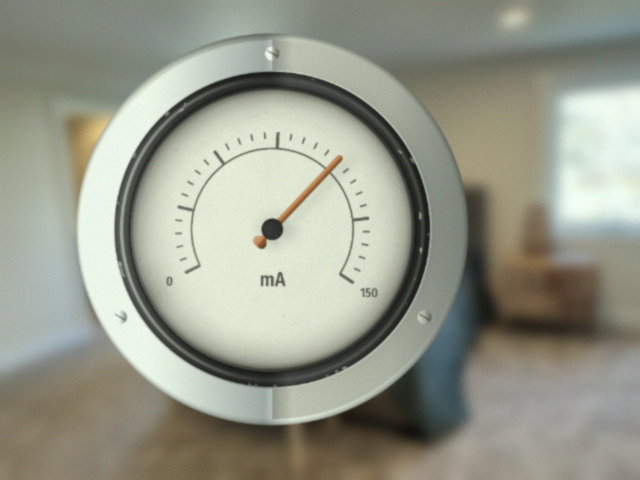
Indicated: 100mA
